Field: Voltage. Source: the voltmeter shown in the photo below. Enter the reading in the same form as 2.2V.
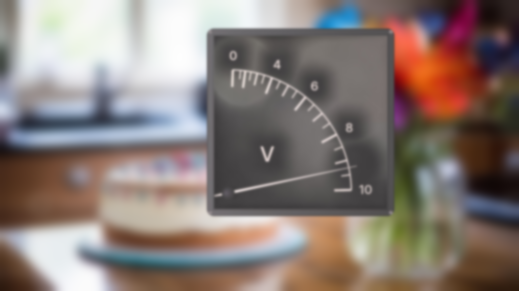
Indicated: 9.25V
